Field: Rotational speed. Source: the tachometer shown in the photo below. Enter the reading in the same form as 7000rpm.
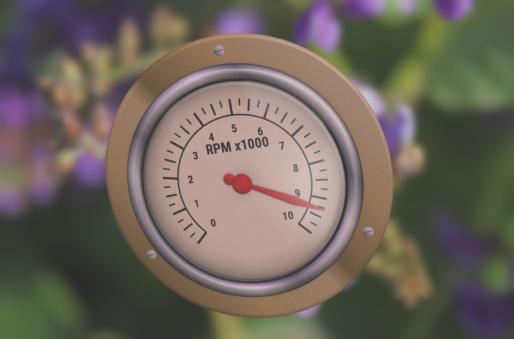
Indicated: 9250rpm
